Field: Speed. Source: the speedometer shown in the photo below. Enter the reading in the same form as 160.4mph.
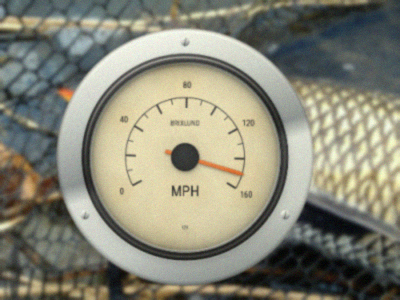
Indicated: 150mph
